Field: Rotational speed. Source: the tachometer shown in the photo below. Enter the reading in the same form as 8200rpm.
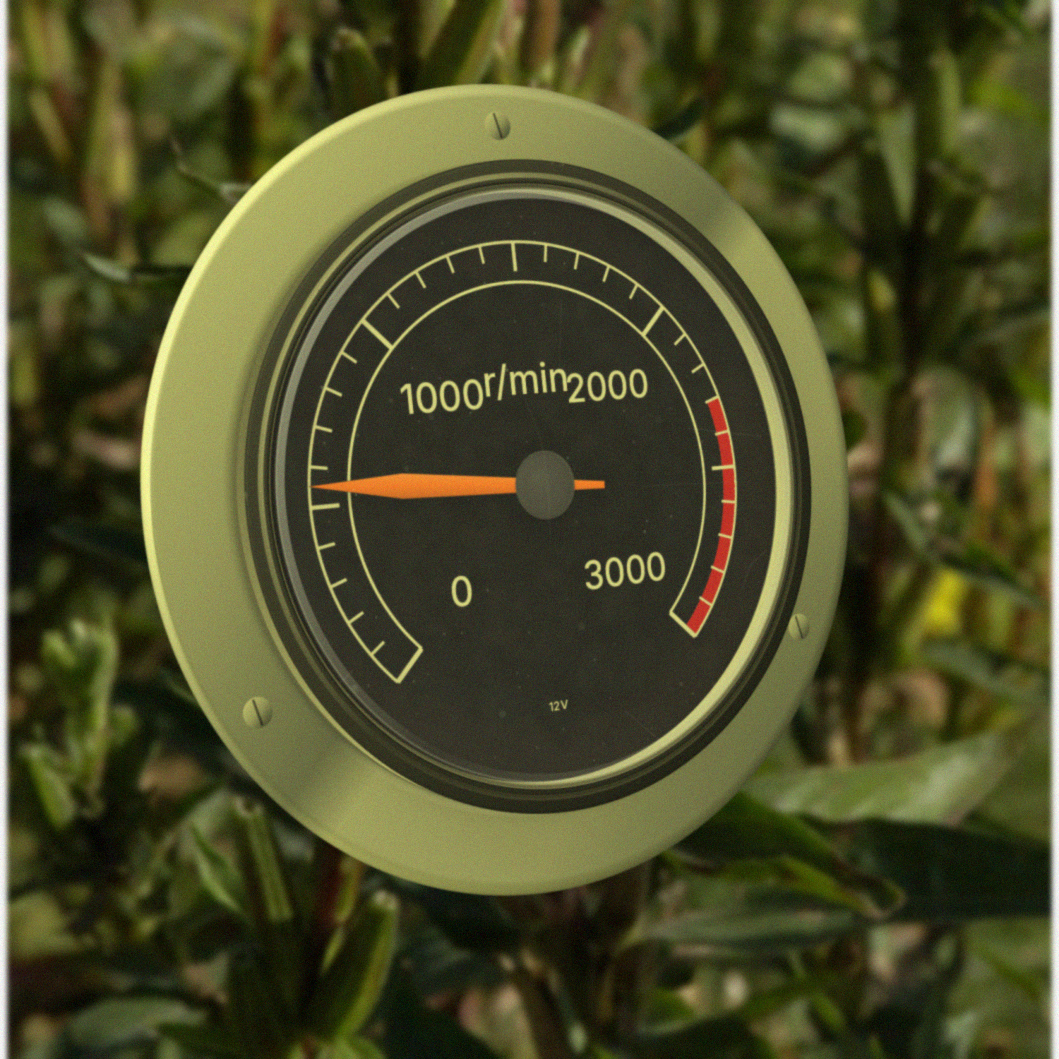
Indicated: 550rpm
